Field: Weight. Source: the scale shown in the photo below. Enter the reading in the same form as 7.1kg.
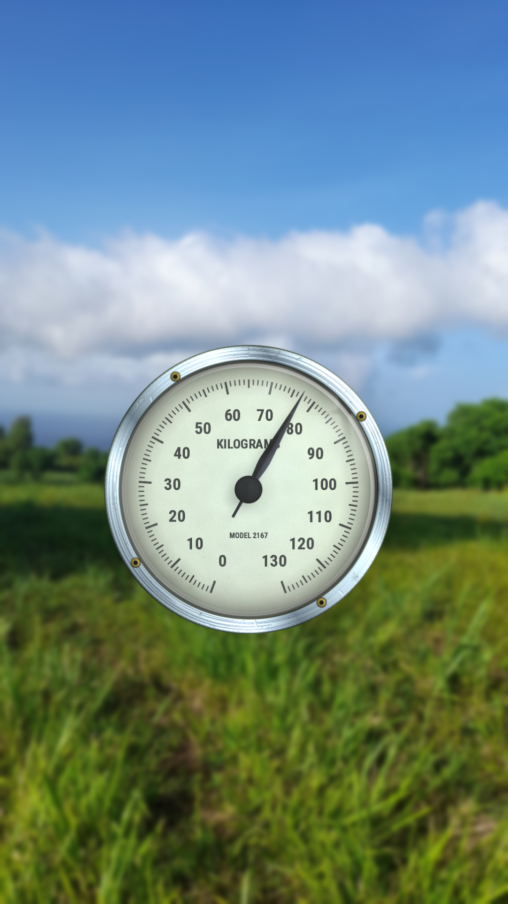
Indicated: 77kg
